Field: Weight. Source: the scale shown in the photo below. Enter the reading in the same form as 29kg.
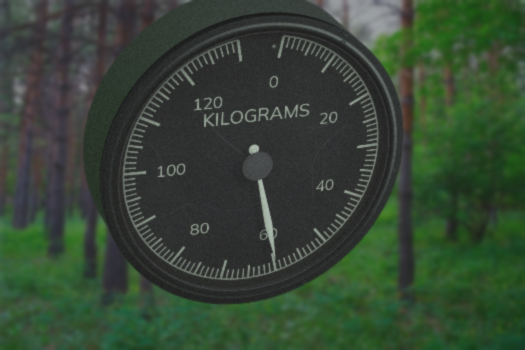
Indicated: 60kg
